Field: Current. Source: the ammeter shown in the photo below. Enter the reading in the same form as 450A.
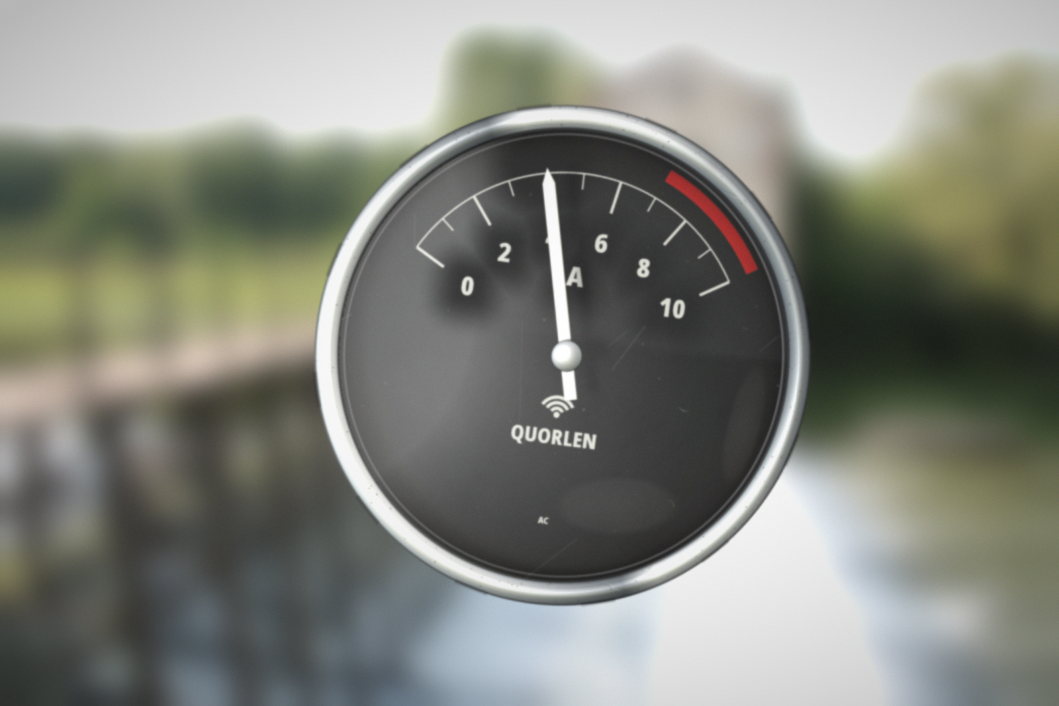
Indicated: 4A
